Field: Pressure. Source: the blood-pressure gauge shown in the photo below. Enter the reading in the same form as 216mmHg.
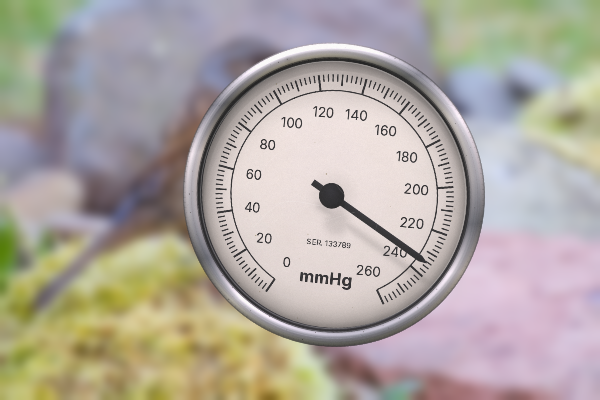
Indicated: 234mmHg
